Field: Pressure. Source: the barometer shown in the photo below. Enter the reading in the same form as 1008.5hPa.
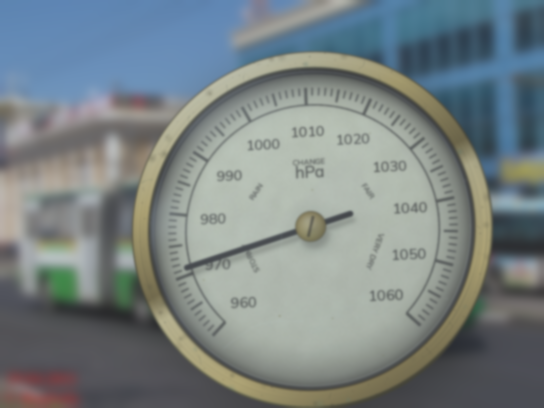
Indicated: 971hPa
